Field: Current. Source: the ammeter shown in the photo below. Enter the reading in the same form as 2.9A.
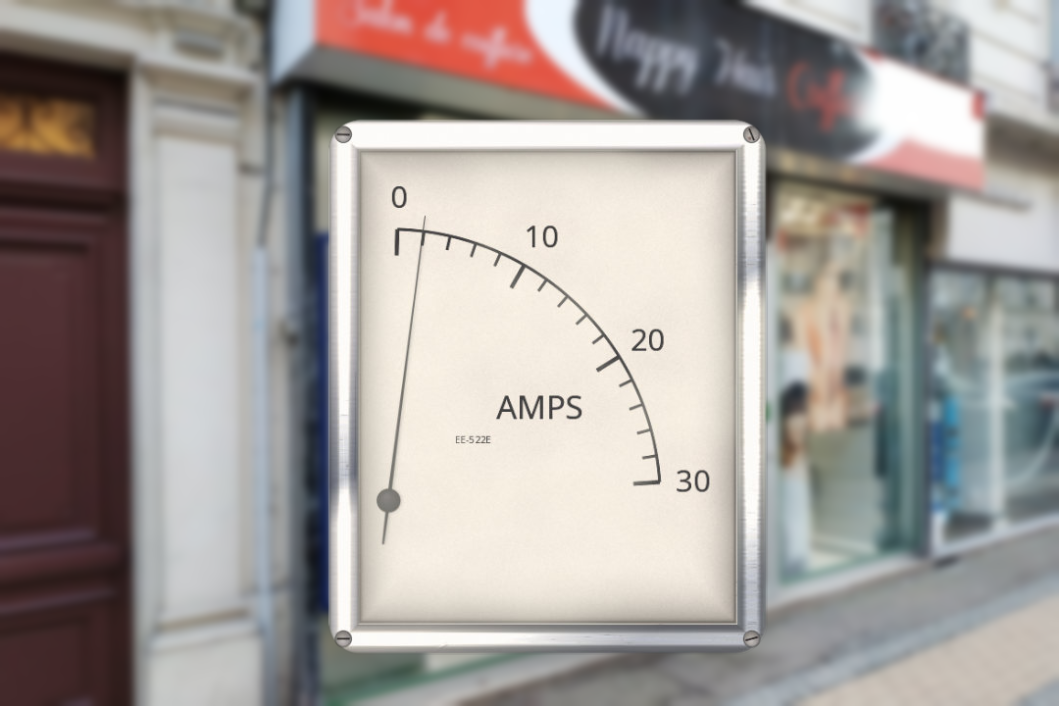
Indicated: 2A
